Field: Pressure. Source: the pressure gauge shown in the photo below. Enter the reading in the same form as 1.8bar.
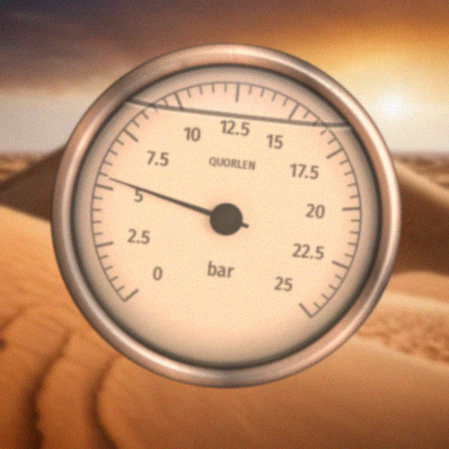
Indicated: 5.5bar
